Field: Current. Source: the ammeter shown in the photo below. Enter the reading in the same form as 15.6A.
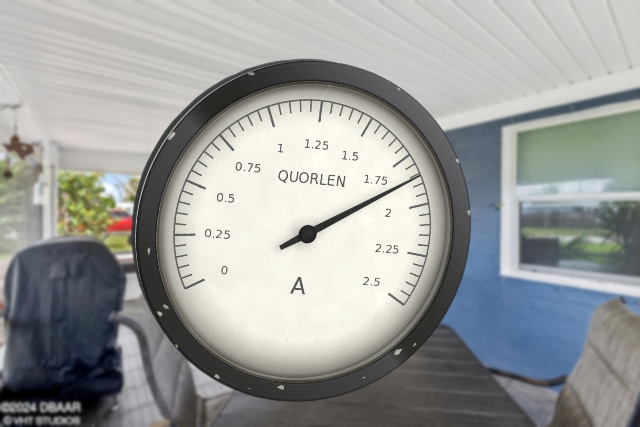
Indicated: 1.85A
